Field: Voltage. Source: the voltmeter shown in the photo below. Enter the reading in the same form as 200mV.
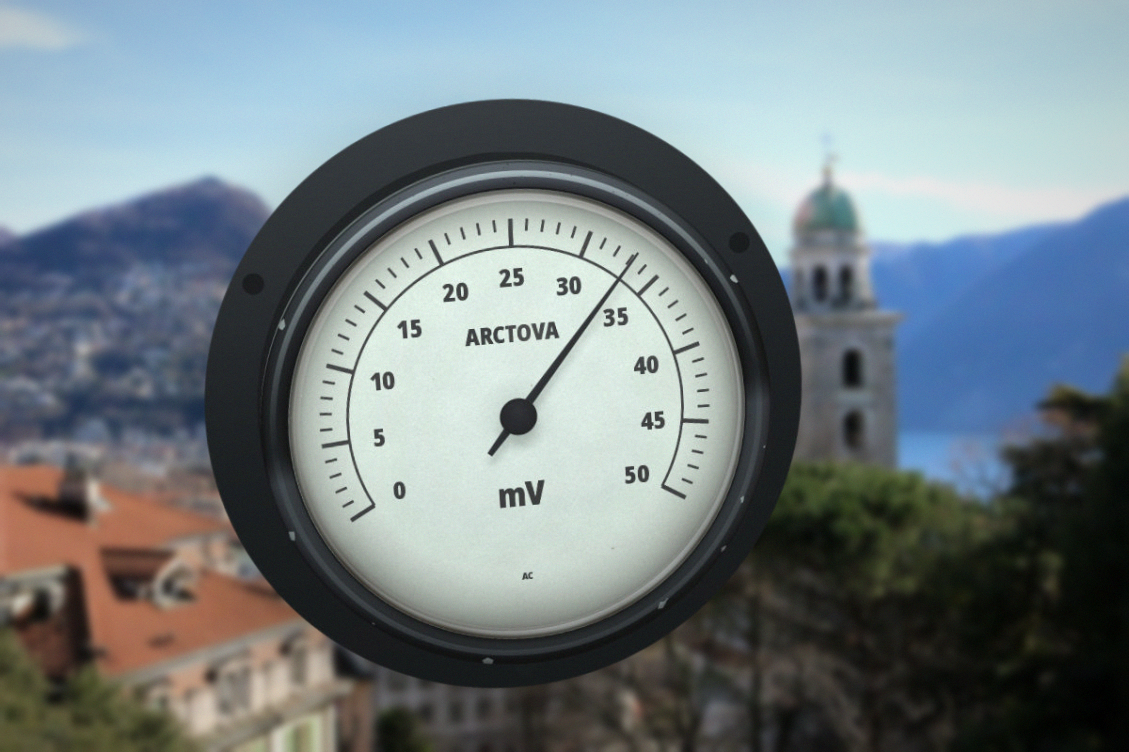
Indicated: 33mV
